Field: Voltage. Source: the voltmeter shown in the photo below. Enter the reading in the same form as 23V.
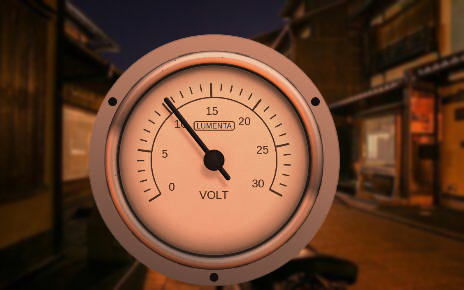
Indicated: 10.5V
